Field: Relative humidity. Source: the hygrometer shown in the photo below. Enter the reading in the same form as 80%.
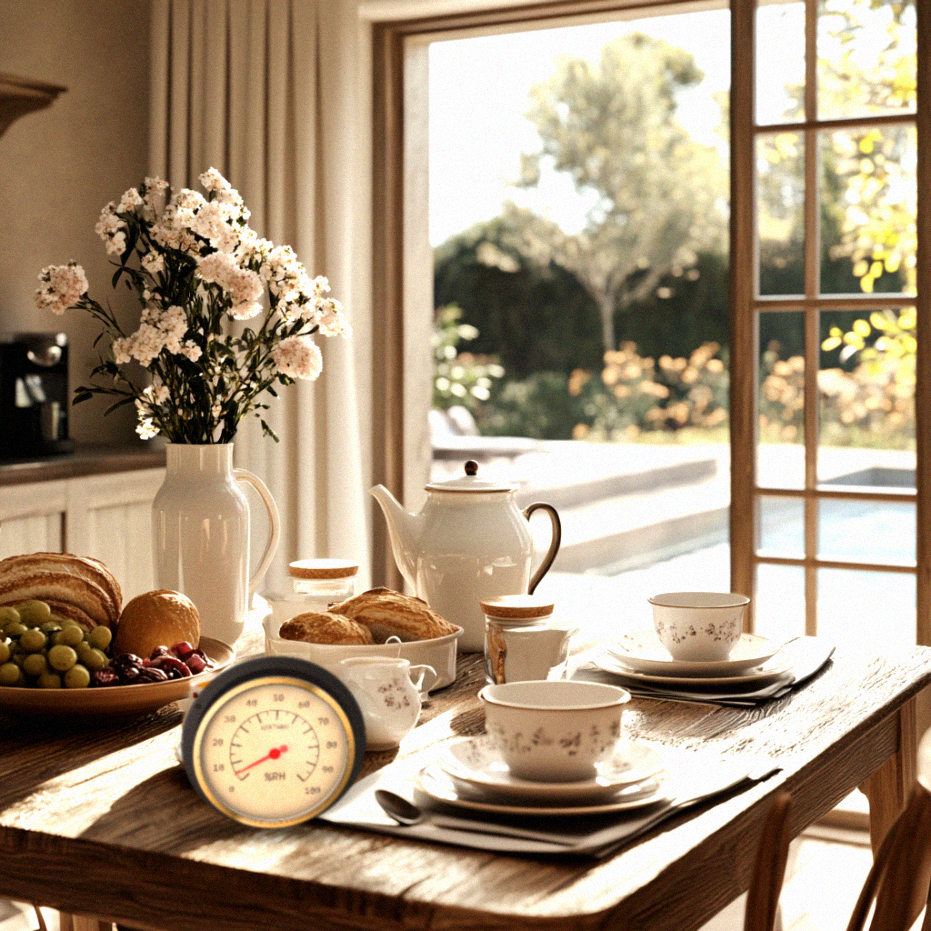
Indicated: 5%
